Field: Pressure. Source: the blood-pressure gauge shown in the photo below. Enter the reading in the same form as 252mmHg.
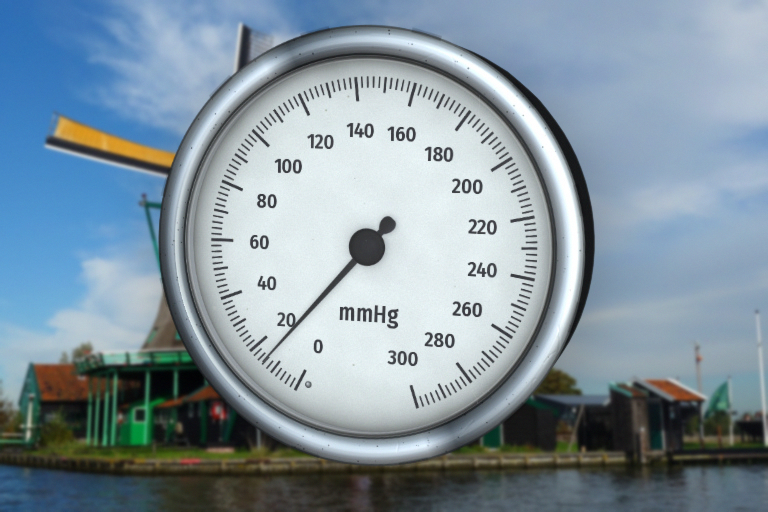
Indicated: 14mmHg
